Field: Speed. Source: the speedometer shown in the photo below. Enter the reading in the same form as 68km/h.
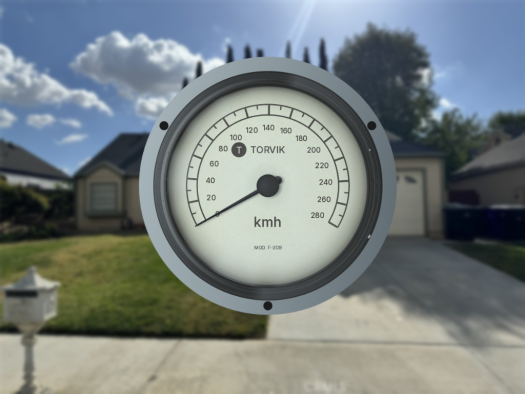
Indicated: 0km/h
